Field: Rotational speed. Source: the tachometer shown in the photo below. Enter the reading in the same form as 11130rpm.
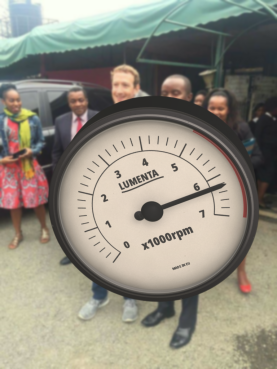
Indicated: 6200rpm
